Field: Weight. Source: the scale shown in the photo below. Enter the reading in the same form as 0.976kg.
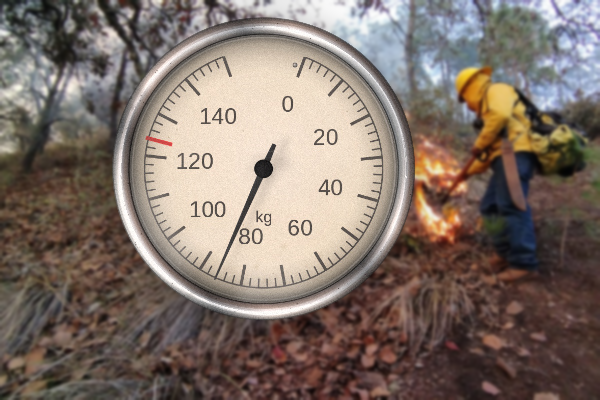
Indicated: 86kg
